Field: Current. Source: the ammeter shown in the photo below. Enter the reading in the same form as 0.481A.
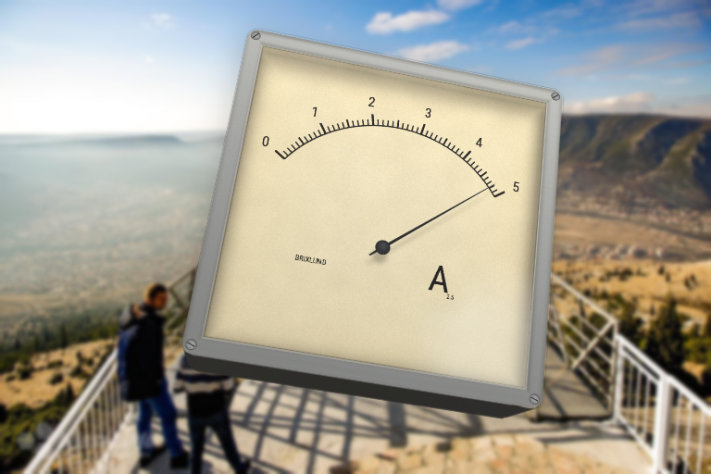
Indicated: 4.8A
